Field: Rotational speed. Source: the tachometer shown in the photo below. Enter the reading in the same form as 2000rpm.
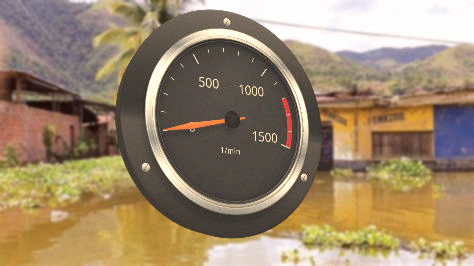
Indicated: 0rpm
